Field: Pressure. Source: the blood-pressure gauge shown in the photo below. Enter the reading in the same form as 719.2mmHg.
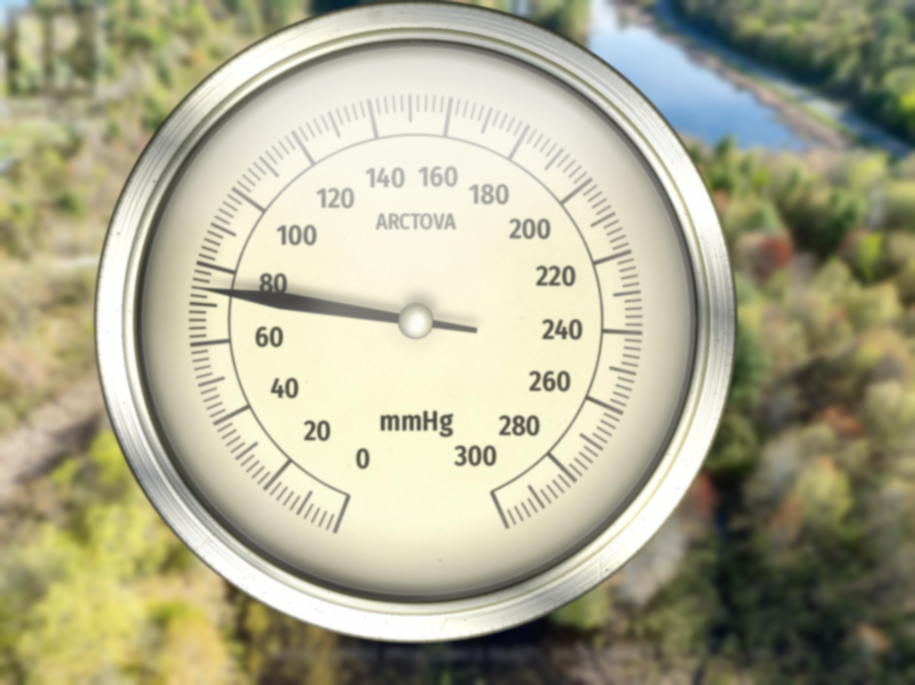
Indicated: 74mmHg
